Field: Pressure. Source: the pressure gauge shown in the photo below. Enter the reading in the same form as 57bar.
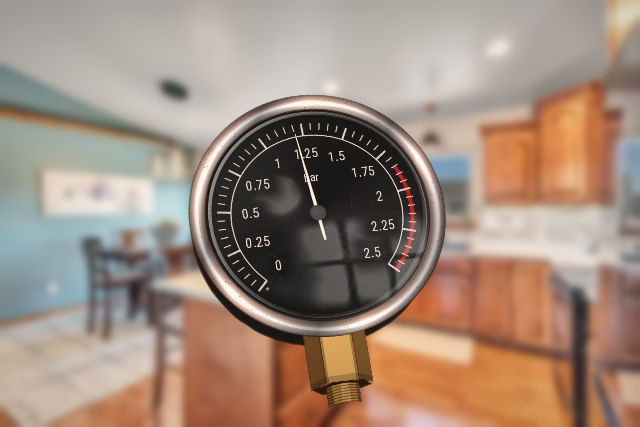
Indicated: 1.2bar
